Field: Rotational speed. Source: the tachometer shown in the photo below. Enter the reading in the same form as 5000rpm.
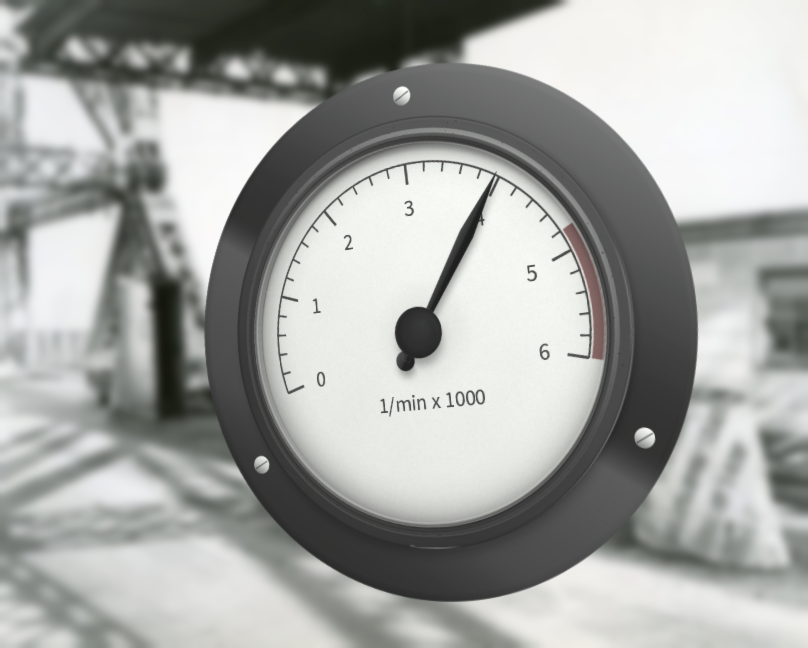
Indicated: 4000rpm
